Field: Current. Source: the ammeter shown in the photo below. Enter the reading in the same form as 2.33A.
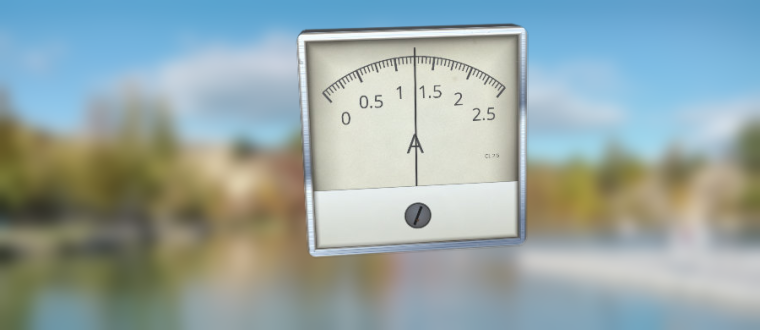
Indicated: 1.25A
